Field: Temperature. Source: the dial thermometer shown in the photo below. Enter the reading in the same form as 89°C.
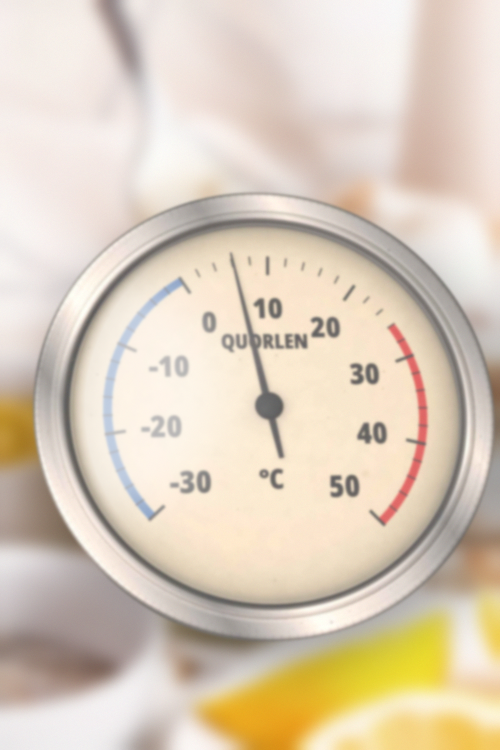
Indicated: 6°C
